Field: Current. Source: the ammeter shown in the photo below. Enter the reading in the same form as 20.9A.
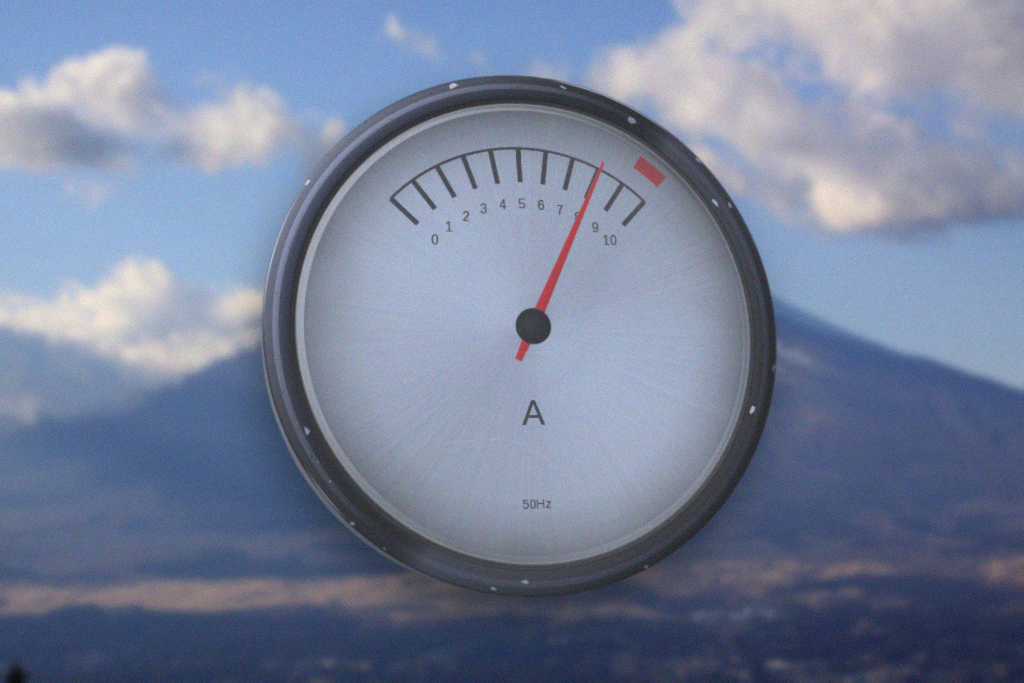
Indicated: 8A
